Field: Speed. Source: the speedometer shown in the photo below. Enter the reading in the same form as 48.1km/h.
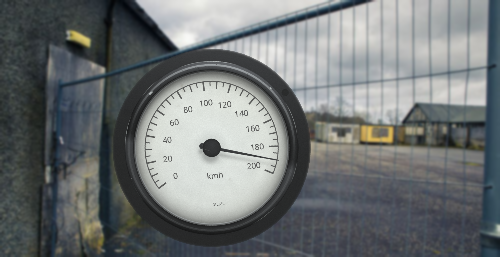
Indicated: 190km/h
